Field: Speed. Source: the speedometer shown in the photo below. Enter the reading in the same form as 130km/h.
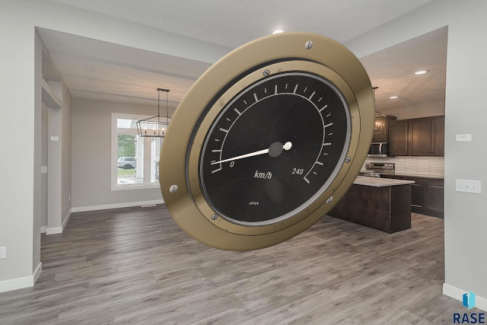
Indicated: 10km/h
